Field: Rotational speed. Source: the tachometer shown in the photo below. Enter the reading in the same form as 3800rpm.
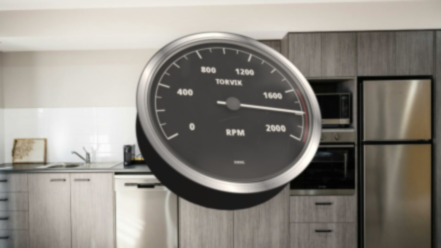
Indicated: 1800rpm
